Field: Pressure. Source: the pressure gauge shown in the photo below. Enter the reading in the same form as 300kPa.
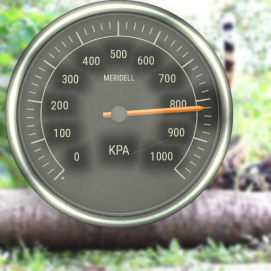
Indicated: 820kPa
